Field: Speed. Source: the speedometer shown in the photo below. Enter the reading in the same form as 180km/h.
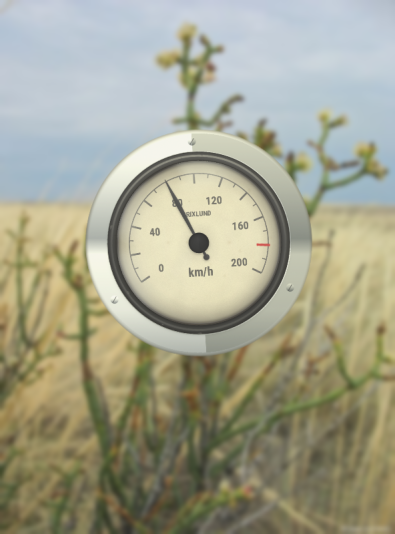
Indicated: 80km/h
